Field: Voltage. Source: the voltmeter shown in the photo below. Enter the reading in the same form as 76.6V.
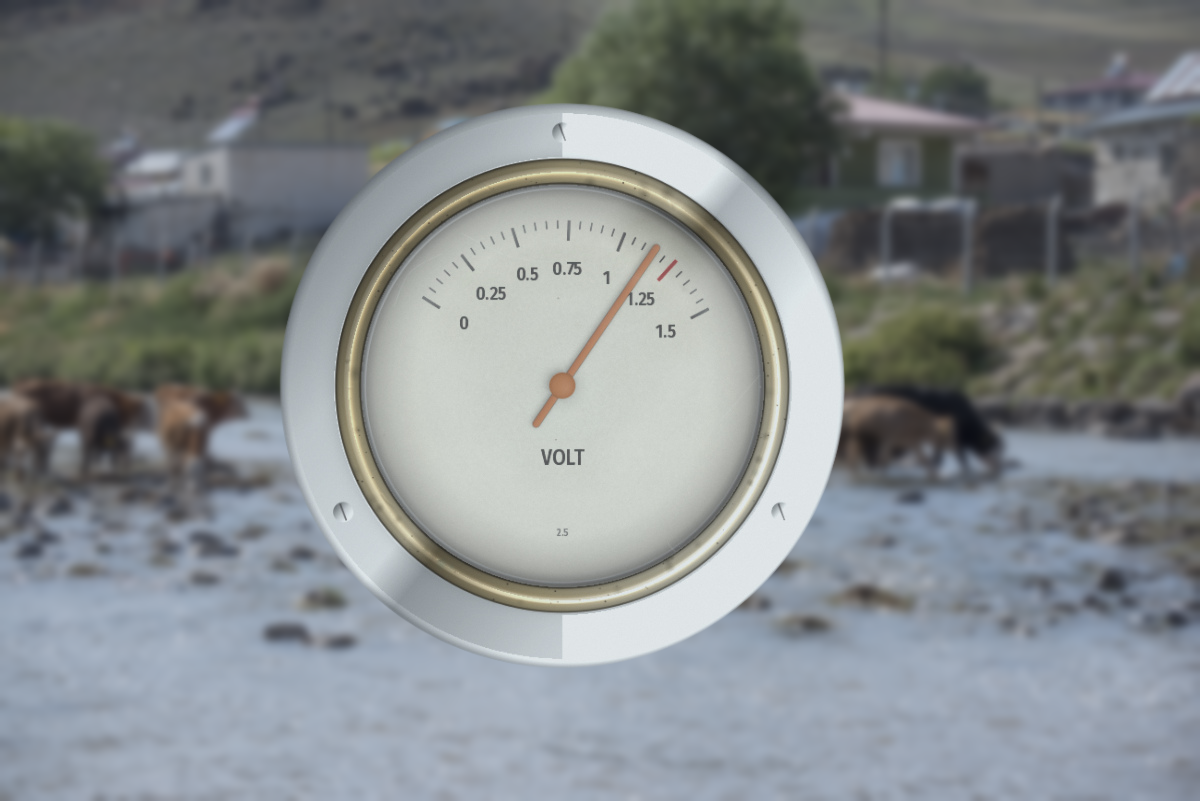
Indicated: 1.15V
